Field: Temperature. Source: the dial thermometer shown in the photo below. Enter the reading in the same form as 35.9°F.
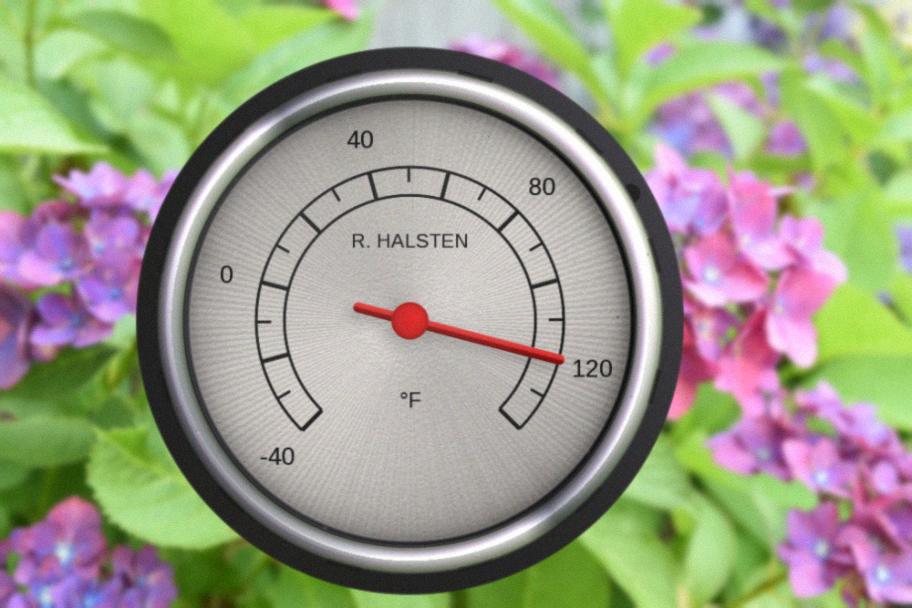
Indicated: 120°F
